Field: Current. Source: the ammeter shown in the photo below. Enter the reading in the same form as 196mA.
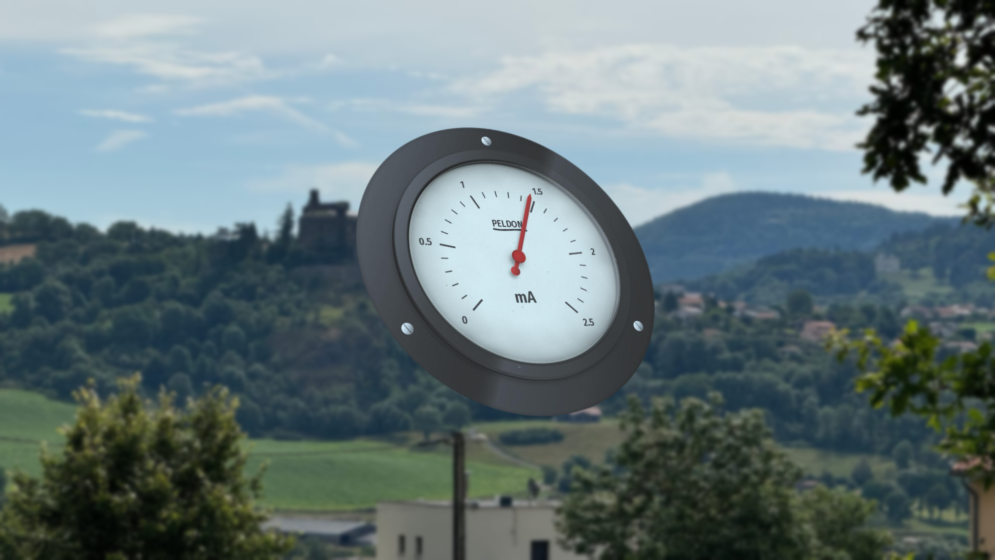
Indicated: 1.45mA
